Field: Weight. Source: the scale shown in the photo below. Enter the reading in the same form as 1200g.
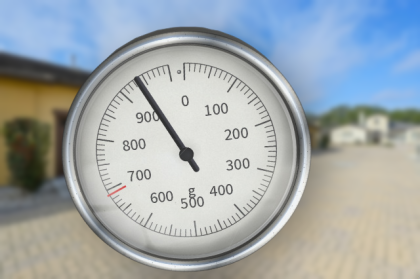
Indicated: 940g
